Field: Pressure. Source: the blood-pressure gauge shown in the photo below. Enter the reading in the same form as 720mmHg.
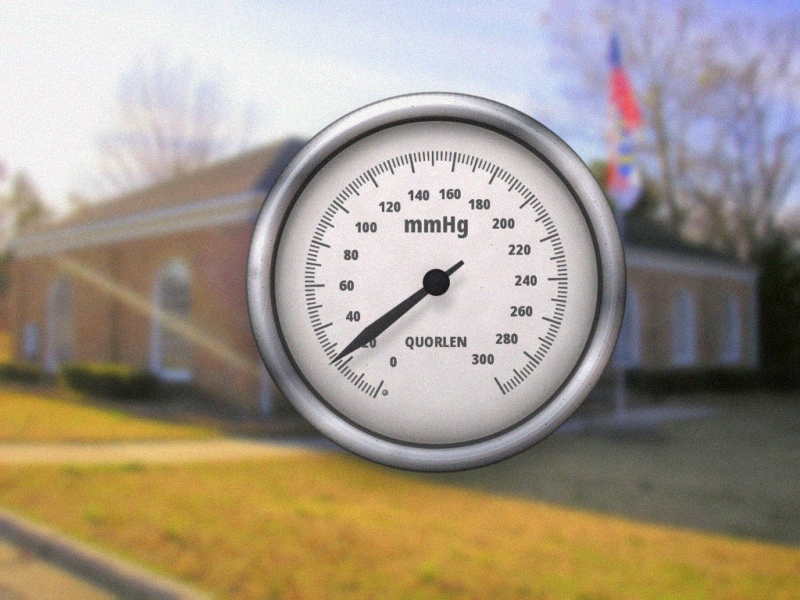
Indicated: 24mmHg
